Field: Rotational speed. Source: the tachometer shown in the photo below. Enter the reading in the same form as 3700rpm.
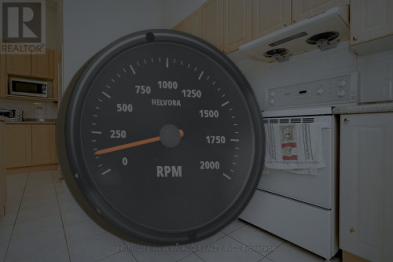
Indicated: 125rpm
